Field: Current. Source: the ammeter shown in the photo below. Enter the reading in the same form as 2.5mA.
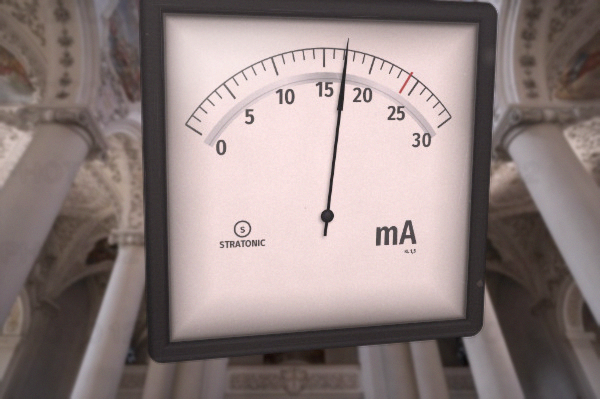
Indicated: 17mA
